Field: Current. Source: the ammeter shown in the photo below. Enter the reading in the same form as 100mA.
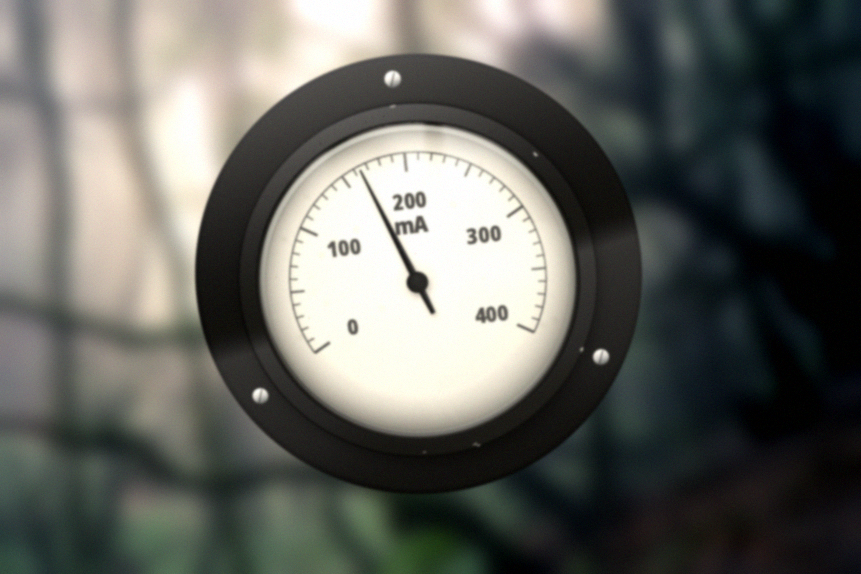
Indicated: 165mA
